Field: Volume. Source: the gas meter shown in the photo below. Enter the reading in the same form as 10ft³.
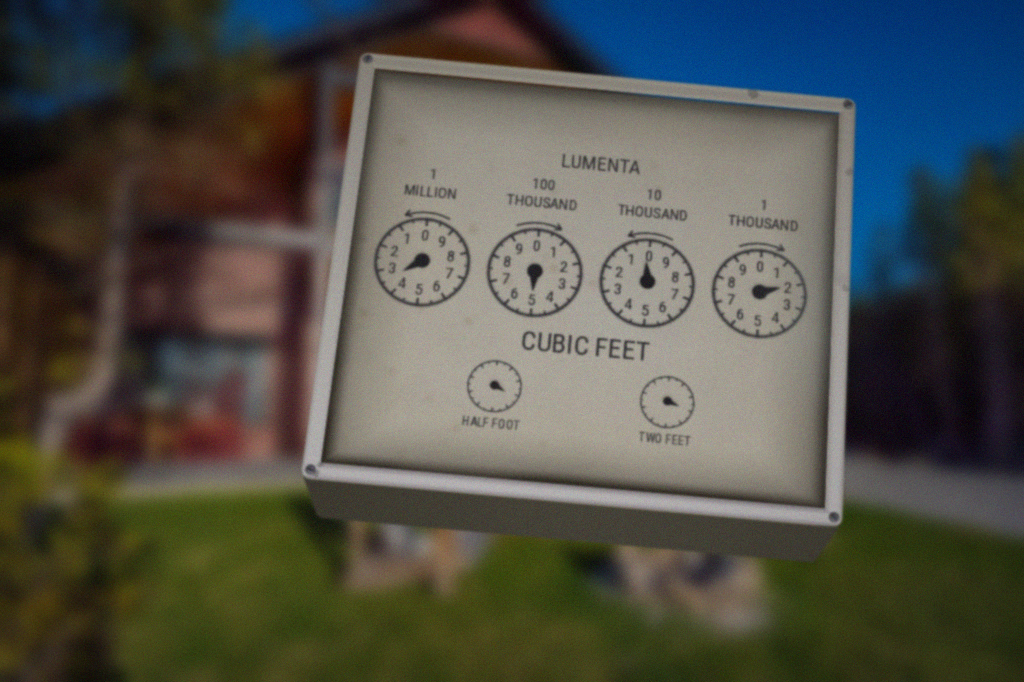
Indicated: 350200ft³
